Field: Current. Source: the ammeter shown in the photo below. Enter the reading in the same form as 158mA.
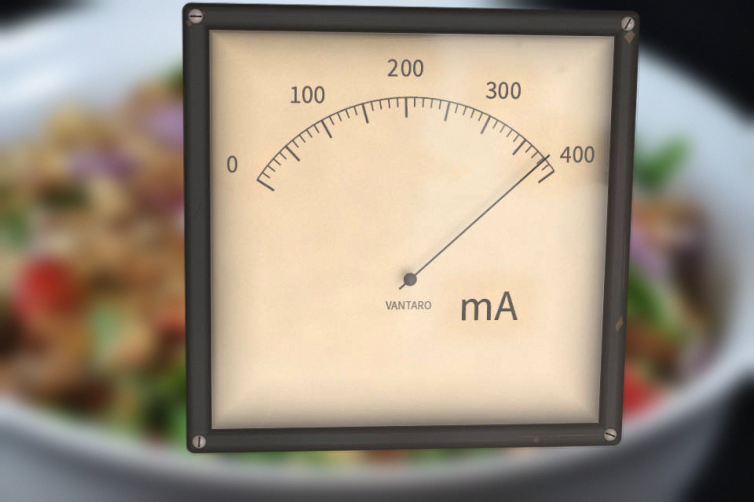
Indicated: 380mA
